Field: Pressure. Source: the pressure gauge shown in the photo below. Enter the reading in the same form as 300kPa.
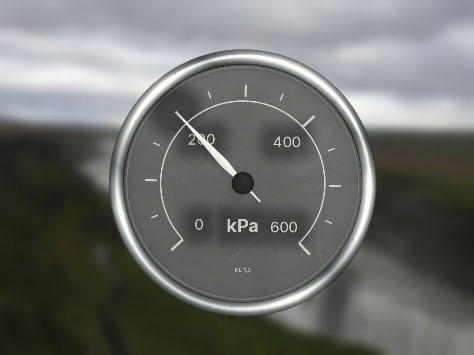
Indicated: 200kPa
